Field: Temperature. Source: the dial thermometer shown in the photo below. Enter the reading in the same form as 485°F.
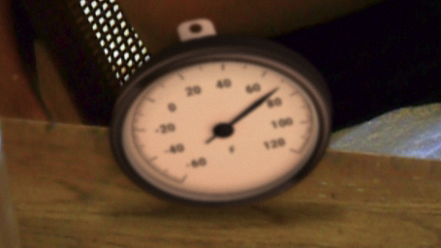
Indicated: 70°F
